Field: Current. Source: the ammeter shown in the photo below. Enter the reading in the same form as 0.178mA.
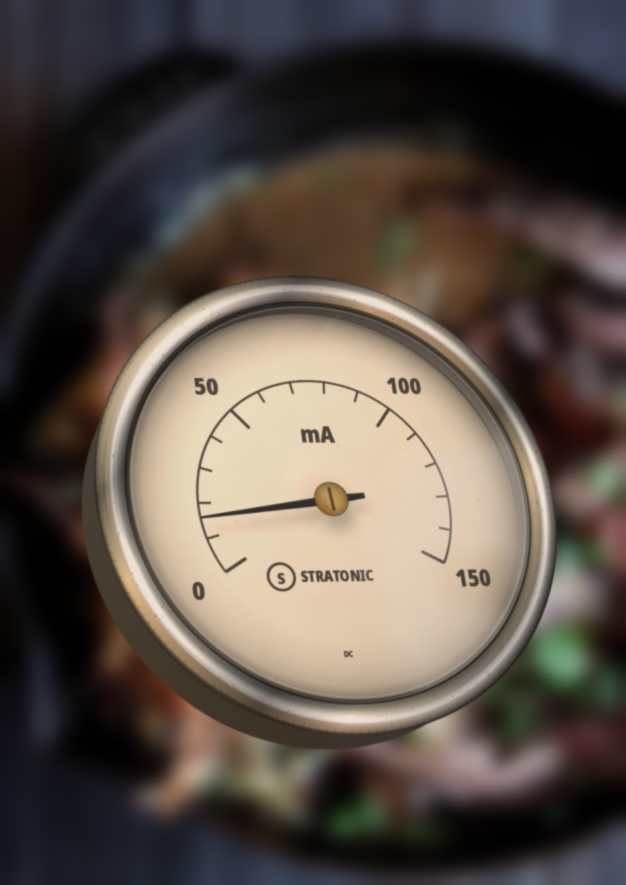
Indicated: 15mA
